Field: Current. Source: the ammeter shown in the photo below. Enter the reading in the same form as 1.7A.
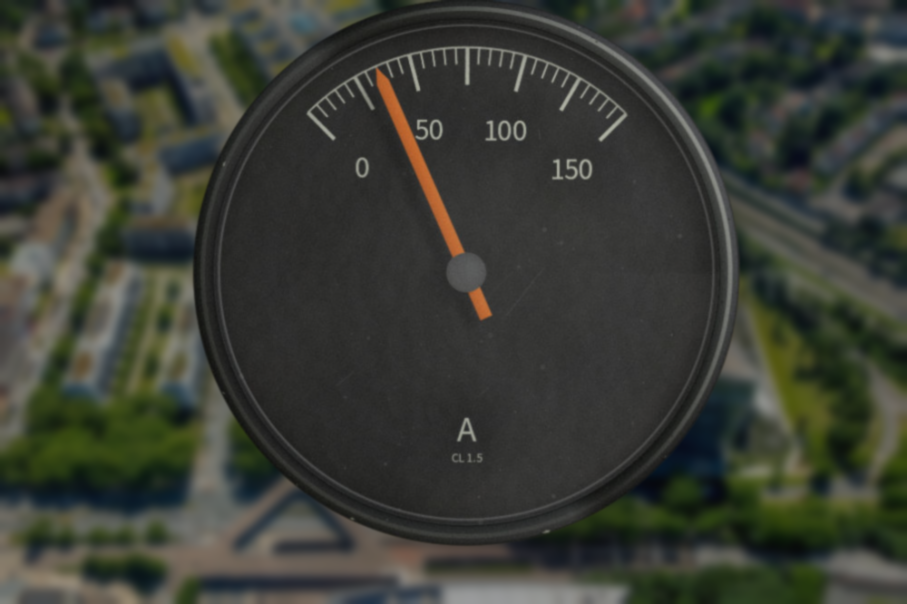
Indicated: 35A
